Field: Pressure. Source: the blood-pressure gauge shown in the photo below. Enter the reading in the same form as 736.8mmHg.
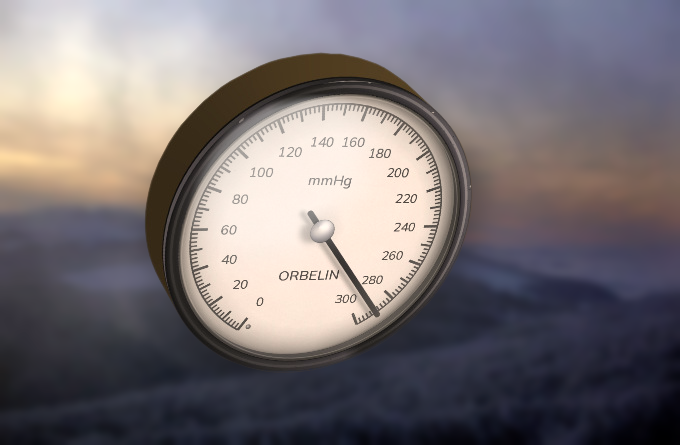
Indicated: 290mmHg
